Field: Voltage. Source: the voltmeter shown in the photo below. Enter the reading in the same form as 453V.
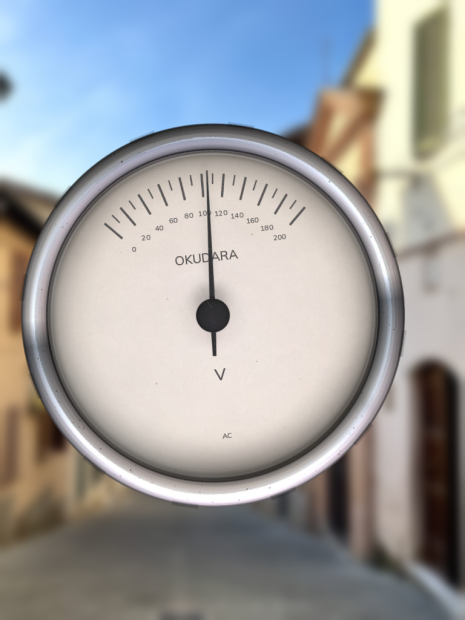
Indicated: 105V
